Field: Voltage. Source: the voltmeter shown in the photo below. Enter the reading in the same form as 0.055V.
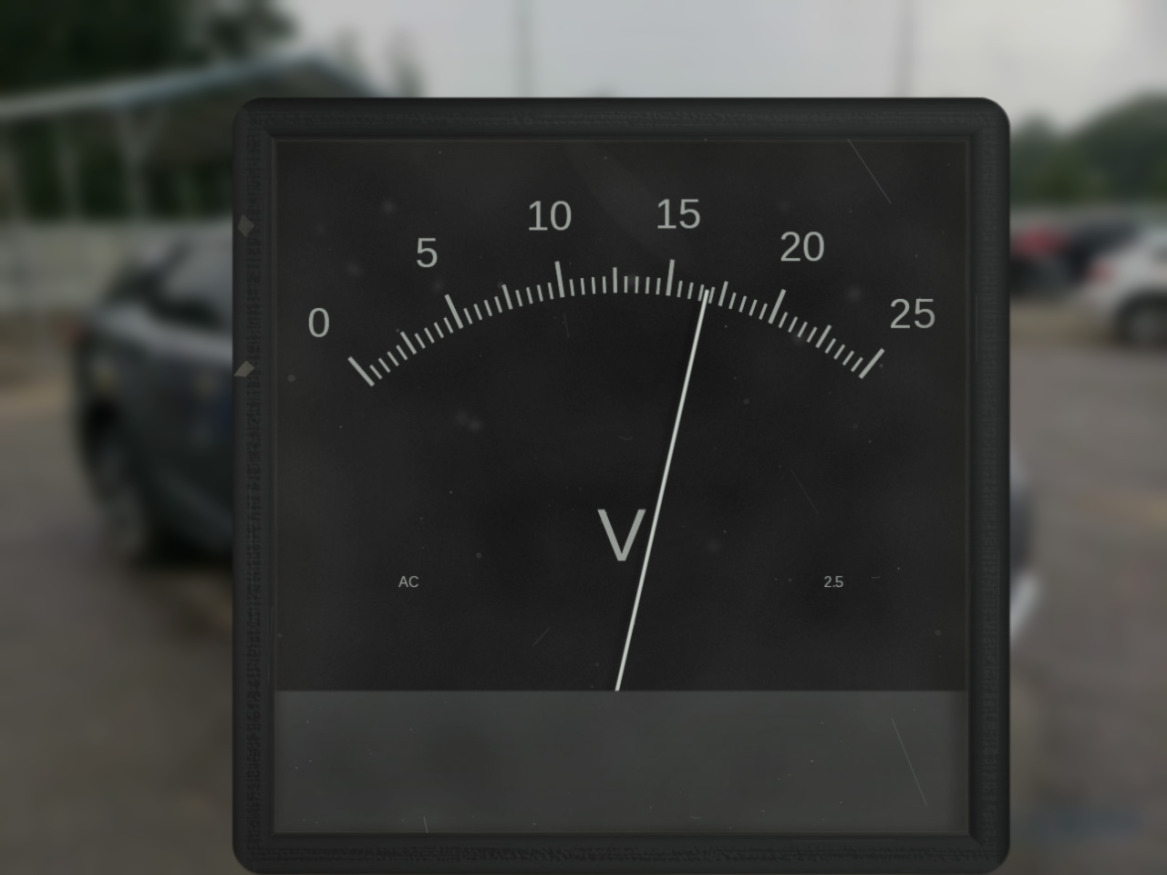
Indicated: 16.75V
